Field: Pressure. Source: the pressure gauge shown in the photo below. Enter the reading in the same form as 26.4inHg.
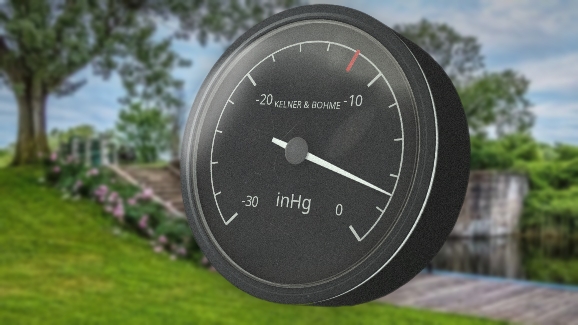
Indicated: -3inHg
